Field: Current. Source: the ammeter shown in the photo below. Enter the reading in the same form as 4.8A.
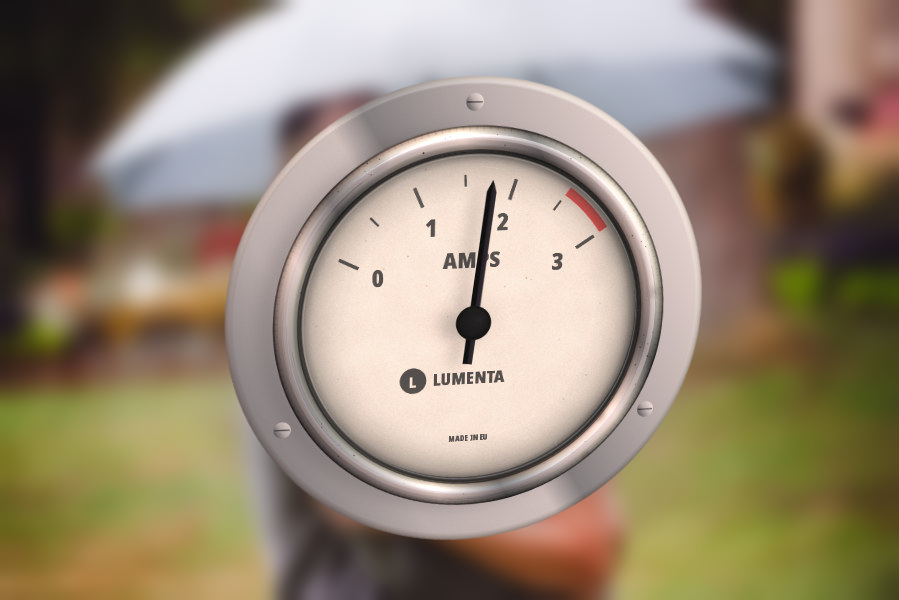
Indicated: 1.75A
